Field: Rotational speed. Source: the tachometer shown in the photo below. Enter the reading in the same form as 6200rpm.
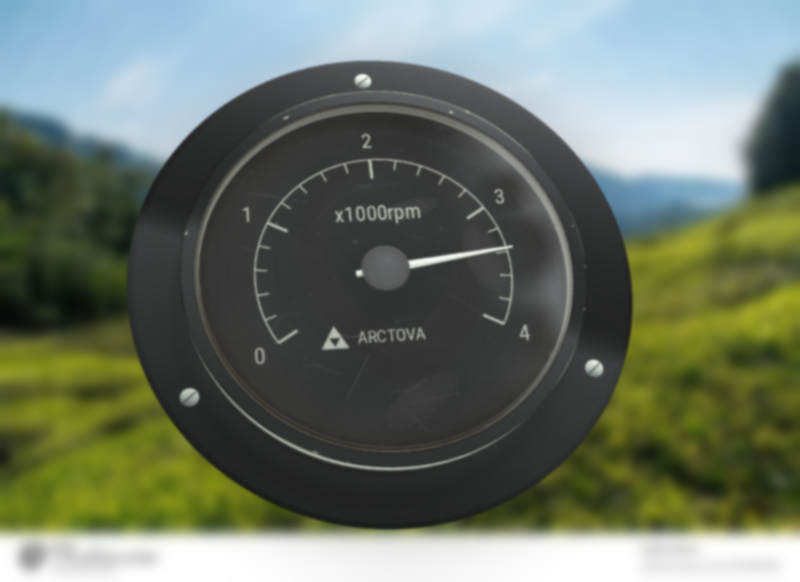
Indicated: 3400rpm
